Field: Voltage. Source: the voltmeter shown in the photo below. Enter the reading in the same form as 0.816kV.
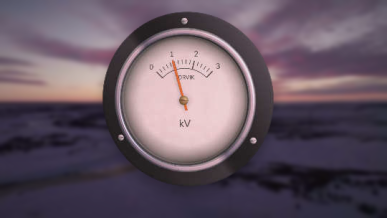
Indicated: 1kV
